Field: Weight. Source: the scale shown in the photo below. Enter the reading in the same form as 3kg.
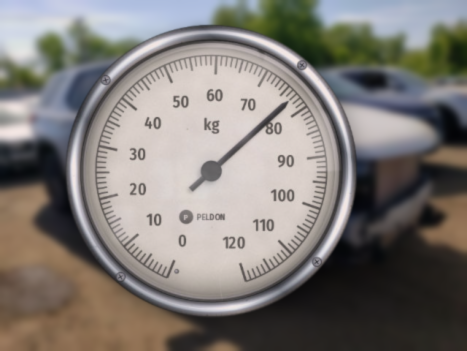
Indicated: 77kg
